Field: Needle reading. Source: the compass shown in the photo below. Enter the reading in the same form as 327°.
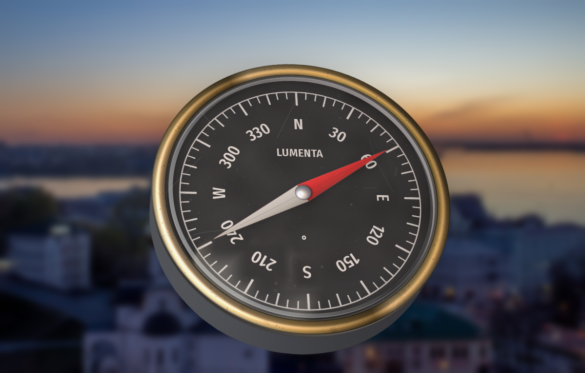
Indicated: 60°
